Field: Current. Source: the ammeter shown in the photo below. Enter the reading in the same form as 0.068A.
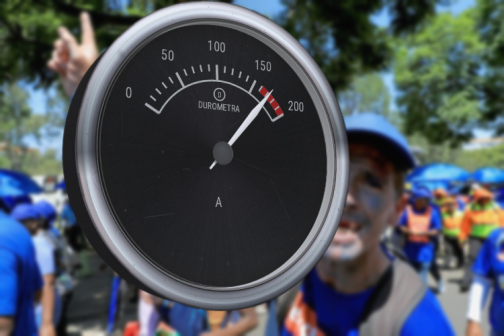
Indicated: 170A
